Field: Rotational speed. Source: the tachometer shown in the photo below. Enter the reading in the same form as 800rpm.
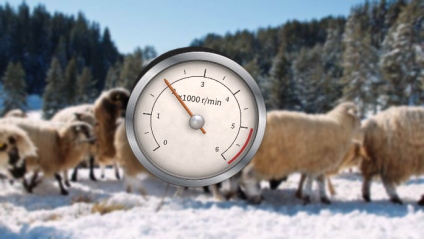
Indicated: 2000rpm
